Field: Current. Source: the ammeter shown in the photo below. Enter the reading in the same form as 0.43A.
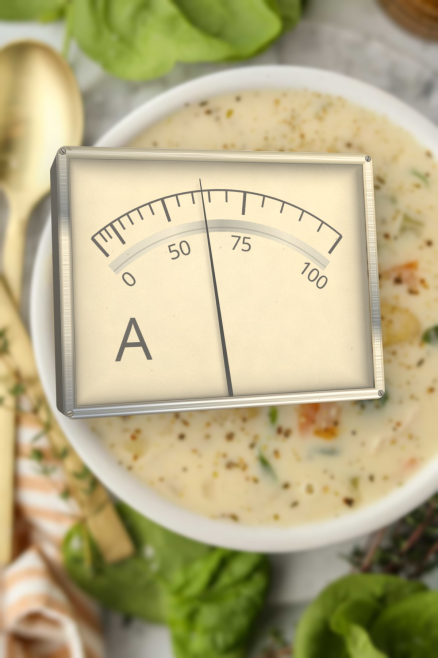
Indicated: 62.5A
